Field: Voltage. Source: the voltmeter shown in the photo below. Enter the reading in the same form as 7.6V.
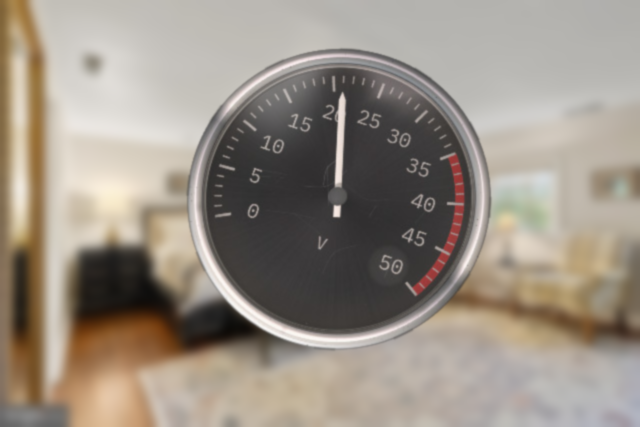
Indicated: 21V
